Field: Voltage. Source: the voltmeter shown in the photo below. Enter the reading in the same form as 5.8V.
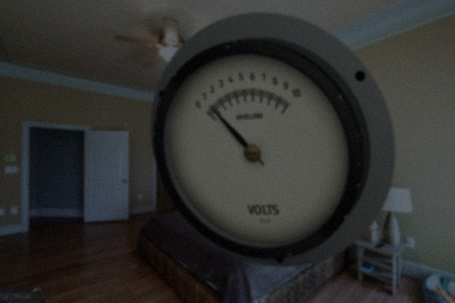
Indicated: 1V
